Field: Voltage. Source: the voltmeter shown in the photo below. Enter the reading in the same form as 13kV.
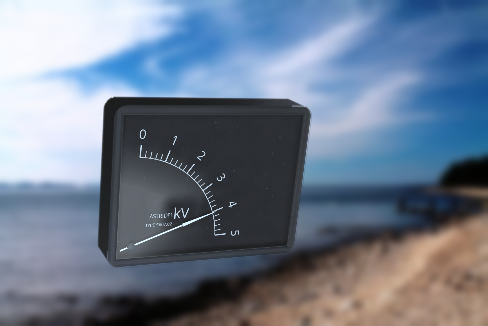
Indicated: 4kV
